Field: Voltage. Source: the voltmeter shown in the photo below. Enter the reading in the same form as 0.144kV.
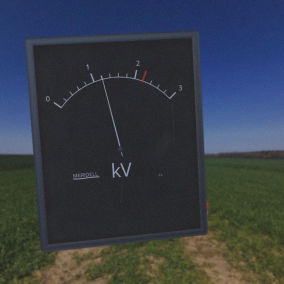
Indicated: 1.2kV
